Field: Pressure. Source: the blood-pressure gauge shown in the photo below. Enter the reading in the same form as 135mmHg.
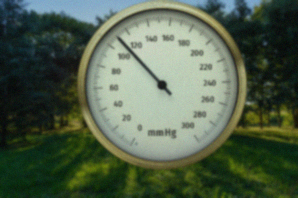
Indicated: 110mmHg
